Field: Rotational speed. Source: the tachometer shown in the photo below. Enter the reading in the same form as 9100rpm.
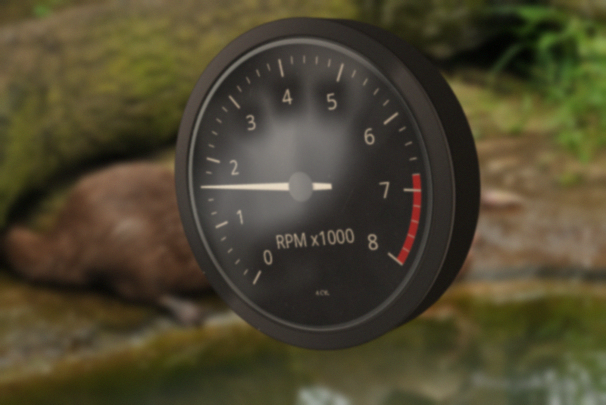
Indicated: 1600rpm
